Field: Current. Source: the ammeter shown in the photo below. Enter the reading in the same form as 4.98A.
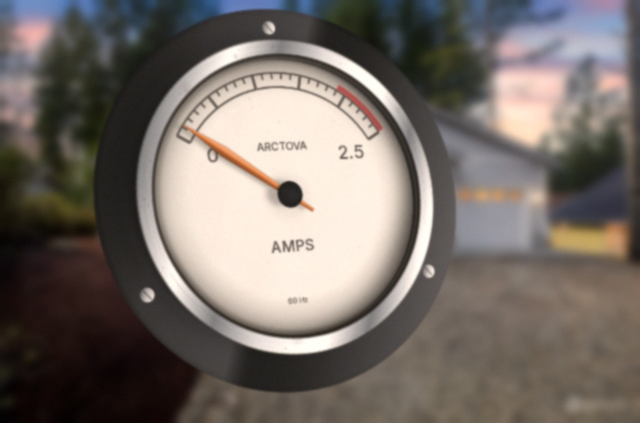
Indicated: 0.1A
